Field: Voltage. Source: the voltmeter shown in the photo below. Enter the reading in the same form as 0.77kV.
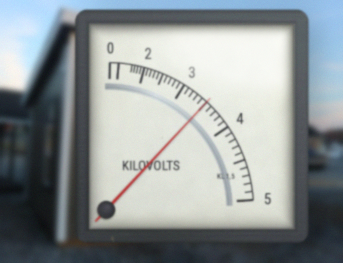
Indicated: 3.5kV
